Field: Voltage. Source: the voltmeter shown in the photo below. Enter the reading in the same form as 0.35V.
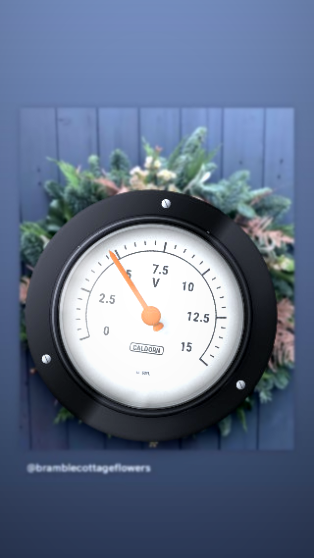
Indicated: 4.75V
